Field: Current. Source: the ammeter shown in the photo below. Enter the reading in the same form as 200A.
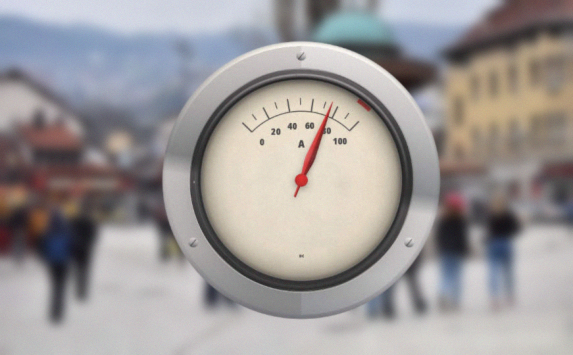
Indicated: 75A
